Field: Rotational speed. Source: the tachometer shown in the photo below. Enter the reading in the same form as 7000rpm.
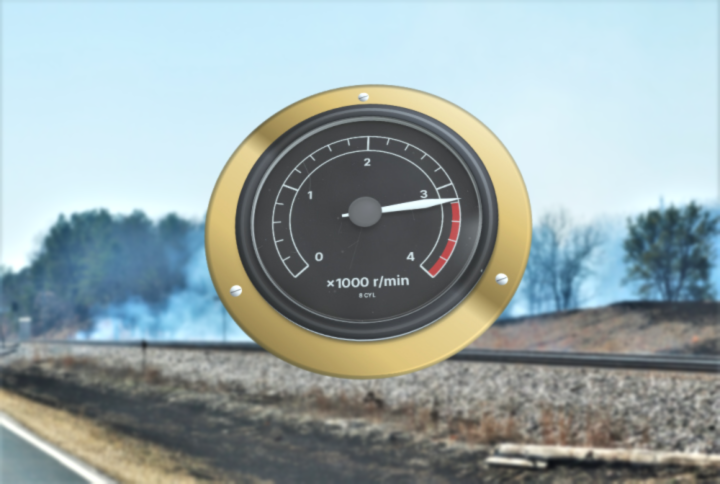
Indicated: 3200rpm
